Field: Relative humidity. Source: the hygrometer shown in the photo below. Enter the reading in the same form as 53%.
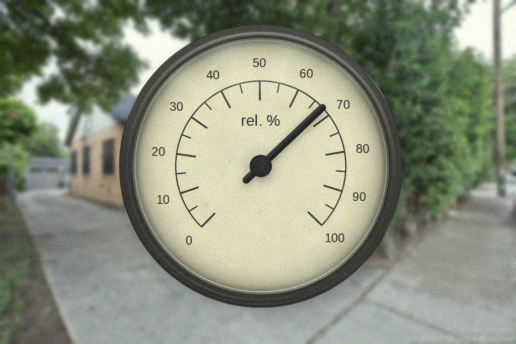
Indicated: 67.5%
